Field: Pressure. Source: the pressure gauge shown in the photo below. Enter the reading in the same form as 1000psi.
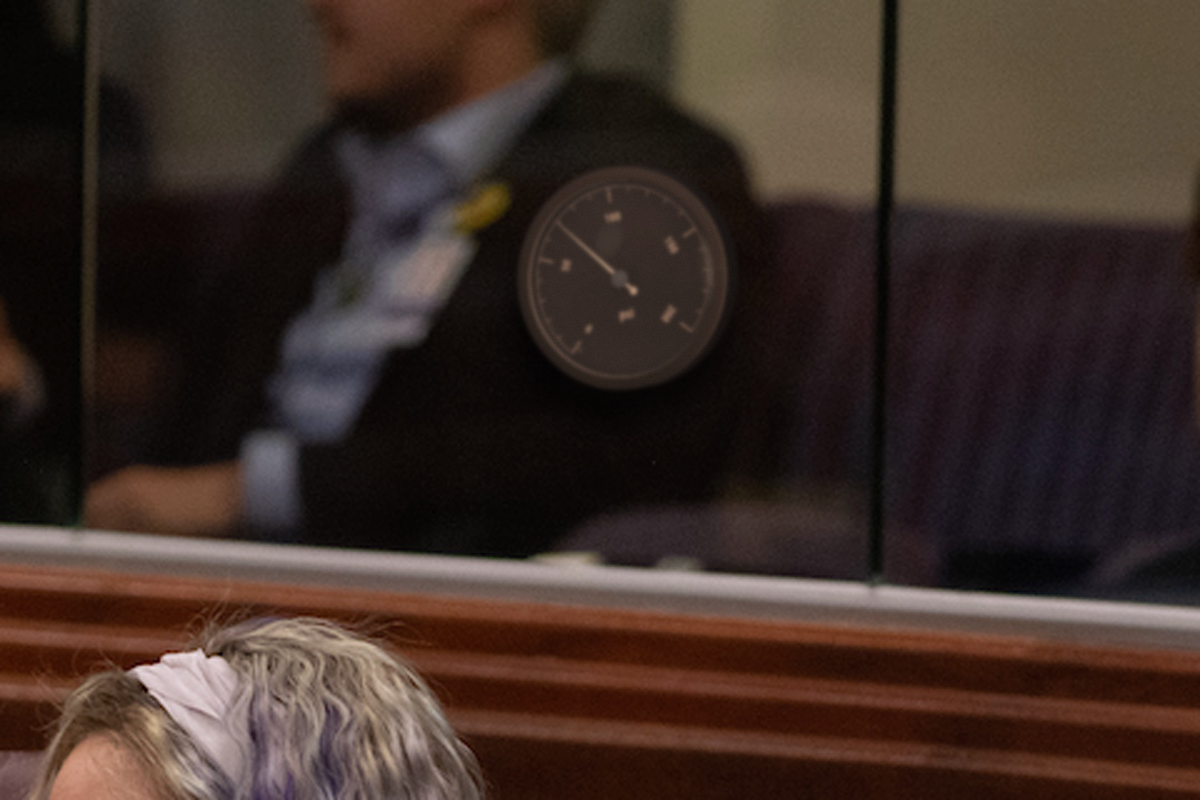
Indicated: 70psi
